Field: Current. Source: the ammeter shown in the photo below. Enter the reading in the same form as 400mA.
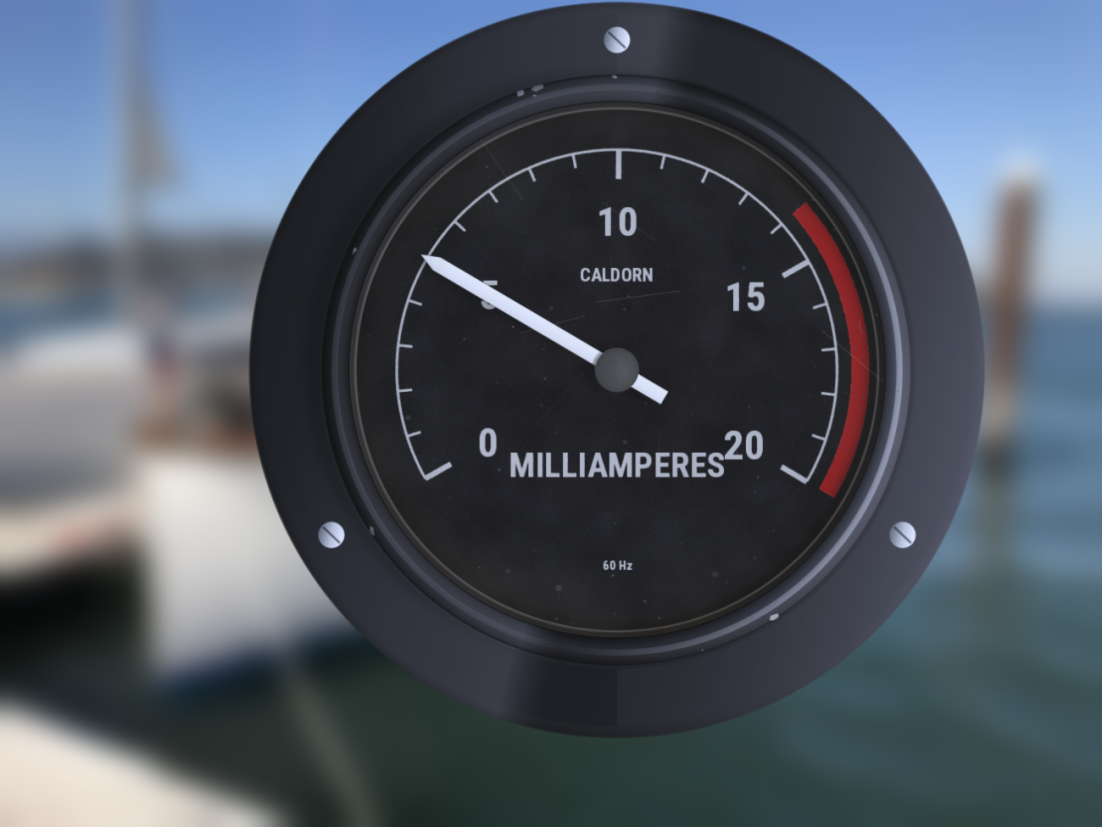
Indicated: 5mA
